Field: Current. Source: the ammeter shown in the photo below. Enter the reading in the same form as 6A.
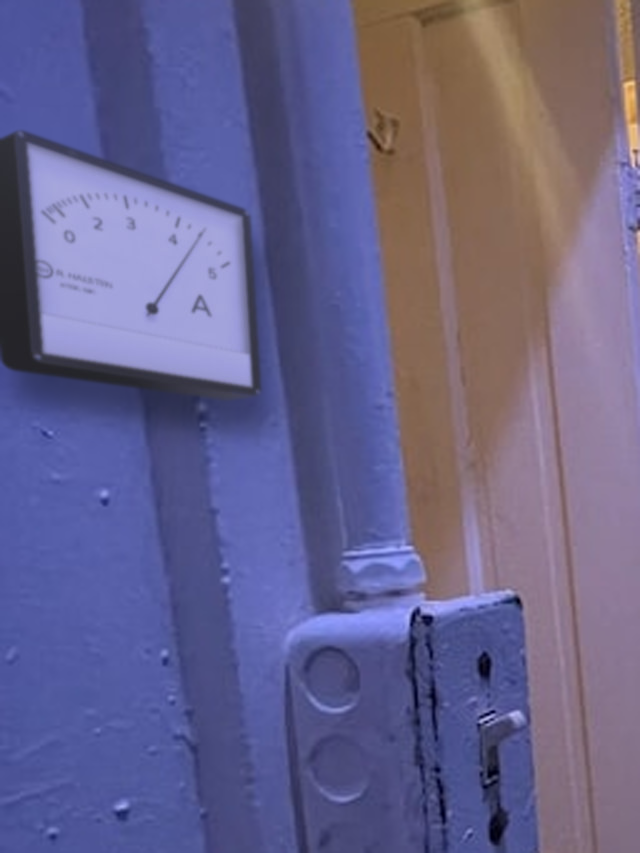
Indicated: 4.4A
